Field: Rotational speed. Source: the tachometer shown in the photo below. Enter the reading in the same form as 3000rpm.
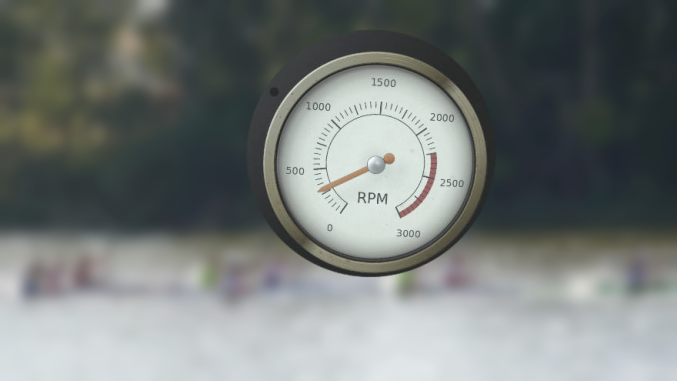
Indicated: 300rpm
